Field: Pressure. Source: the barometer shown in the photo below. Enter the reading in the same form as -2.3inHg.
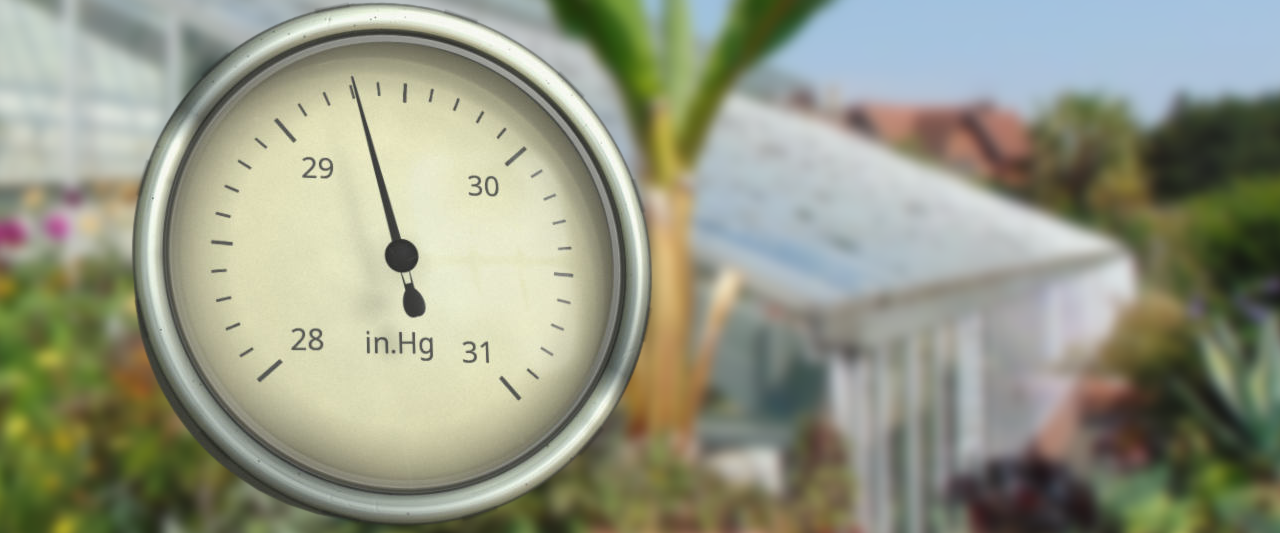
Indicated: 29.3inHg
